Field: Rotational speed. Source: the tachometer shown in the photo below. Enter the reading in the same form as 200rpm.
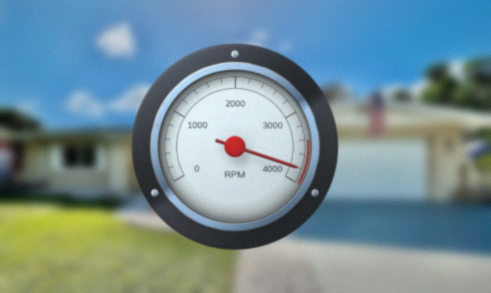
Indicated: 3800rpm
